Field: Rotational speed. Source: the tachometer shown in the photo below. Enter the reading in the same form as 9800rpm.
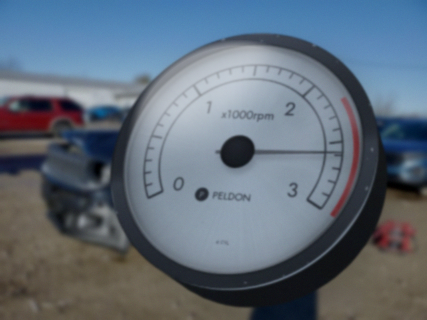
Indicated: 2600rpm
